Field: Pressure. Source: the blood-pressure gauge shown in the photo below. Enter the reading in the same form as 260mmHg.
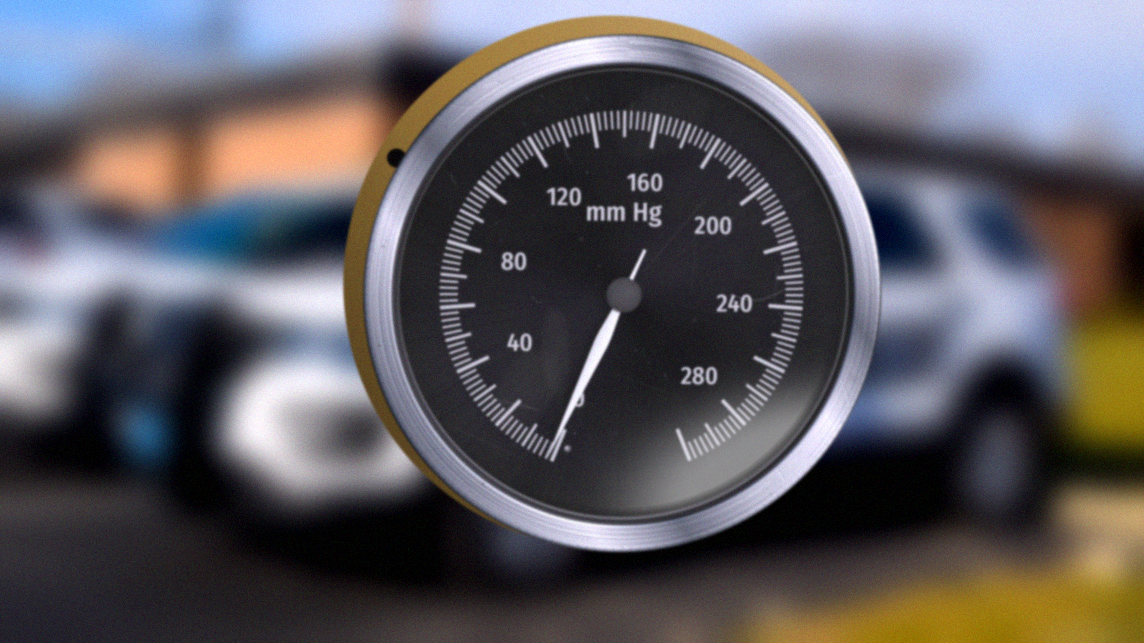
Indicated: 2mmHg
